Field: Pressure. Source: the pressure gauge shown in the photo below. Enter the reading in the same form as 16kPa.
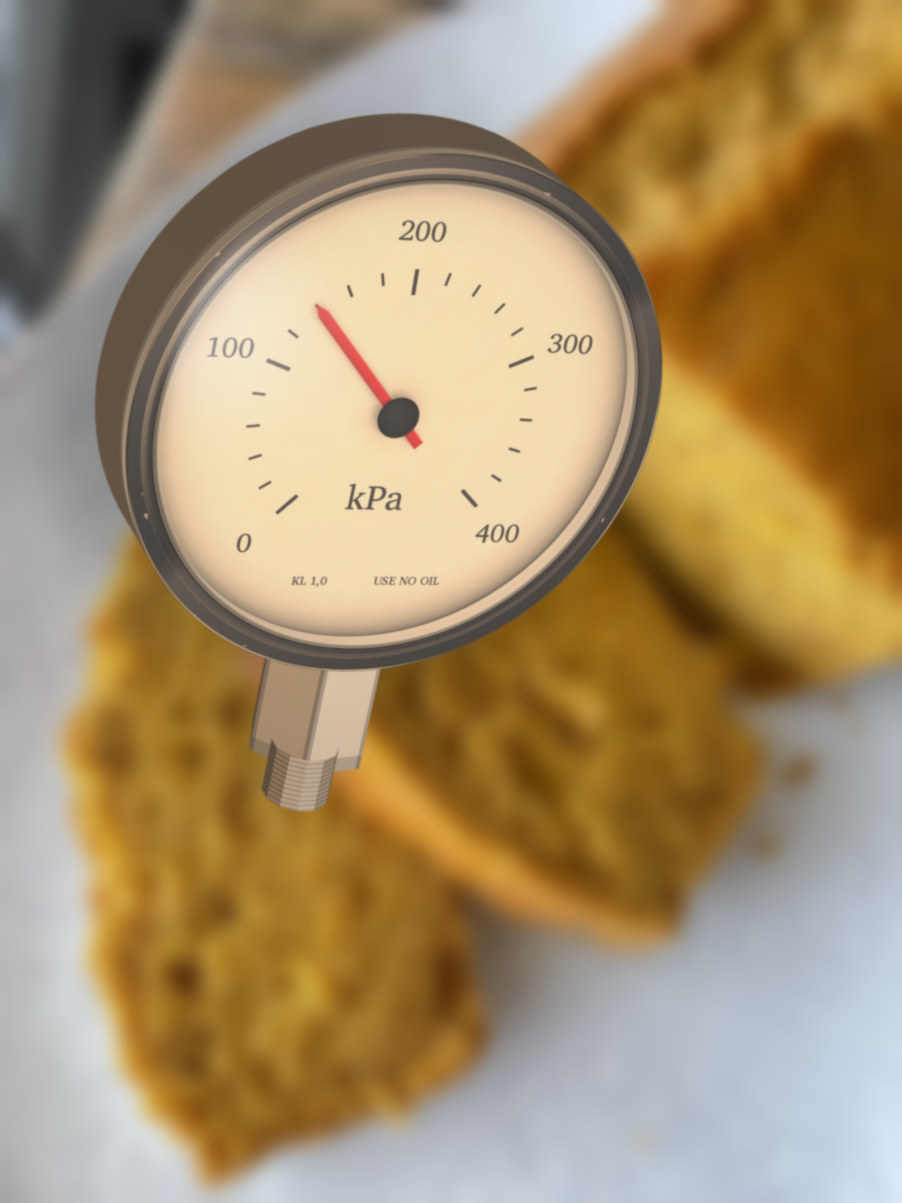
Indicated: 140kPa
